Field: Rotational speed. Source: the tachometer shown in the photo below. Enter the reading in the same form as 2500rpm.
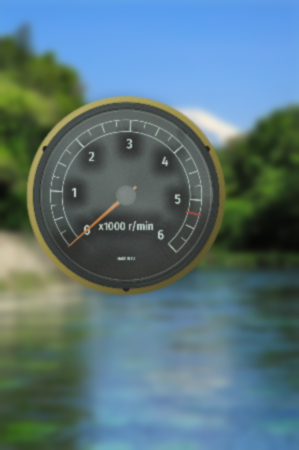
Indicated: 0rpm
